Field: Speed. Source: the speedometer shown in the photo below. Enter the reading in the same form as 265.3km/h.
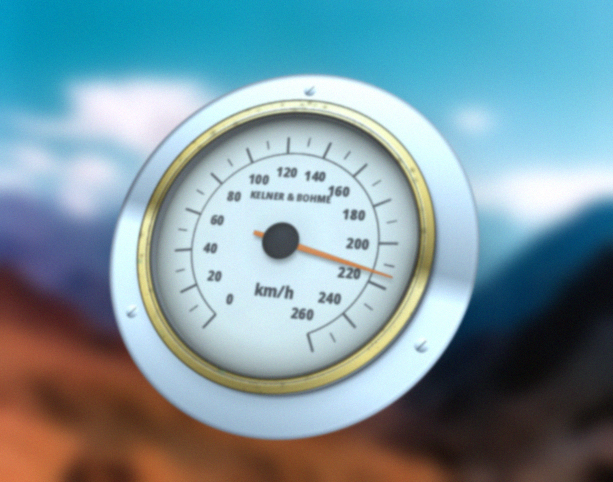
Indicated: 215km/h
